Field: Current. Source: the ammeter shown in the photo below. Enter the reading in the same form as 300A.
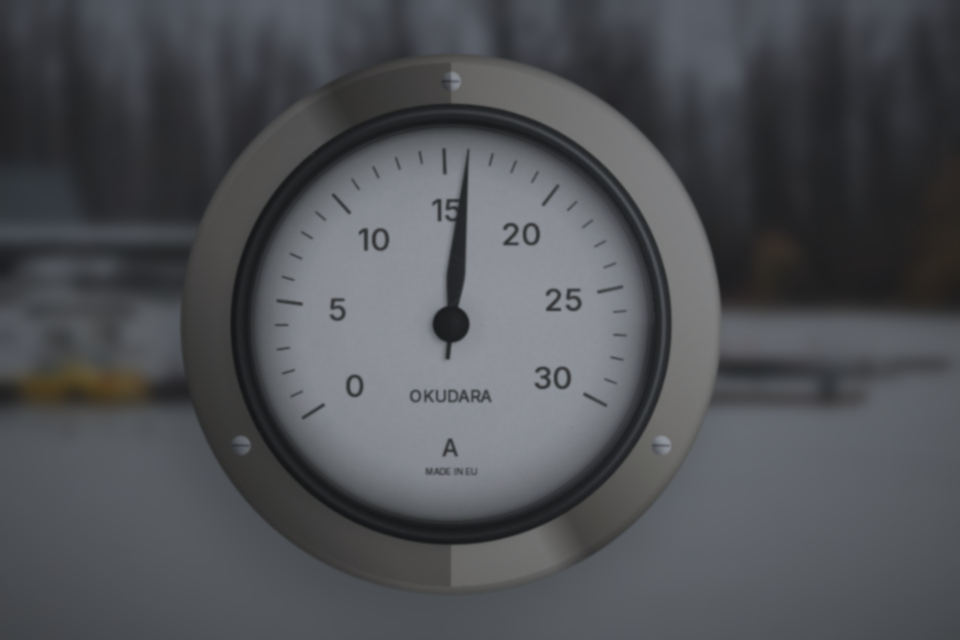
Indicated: 16A
